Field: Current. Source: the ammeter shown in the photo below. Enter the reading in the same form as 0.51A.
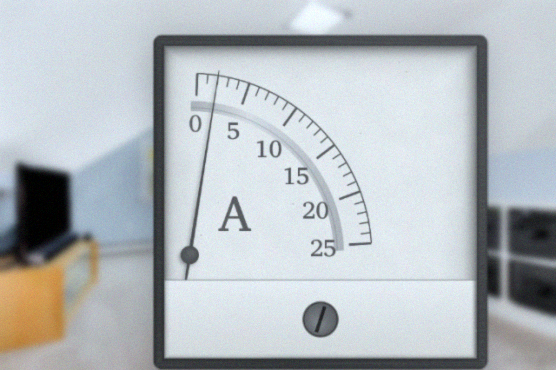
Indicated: 2A
